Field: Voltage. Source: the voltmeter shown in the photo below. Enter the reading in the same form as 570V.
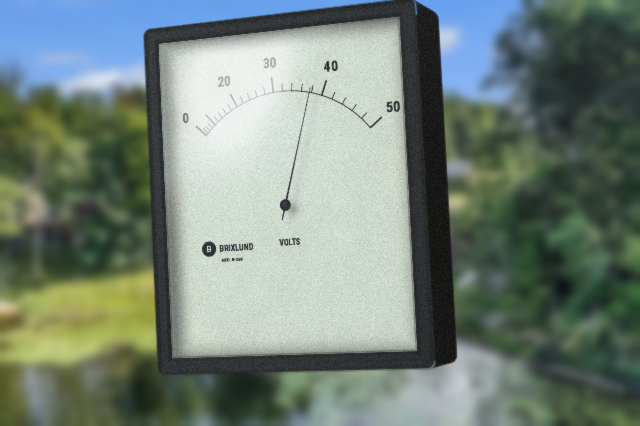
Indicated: 38V
